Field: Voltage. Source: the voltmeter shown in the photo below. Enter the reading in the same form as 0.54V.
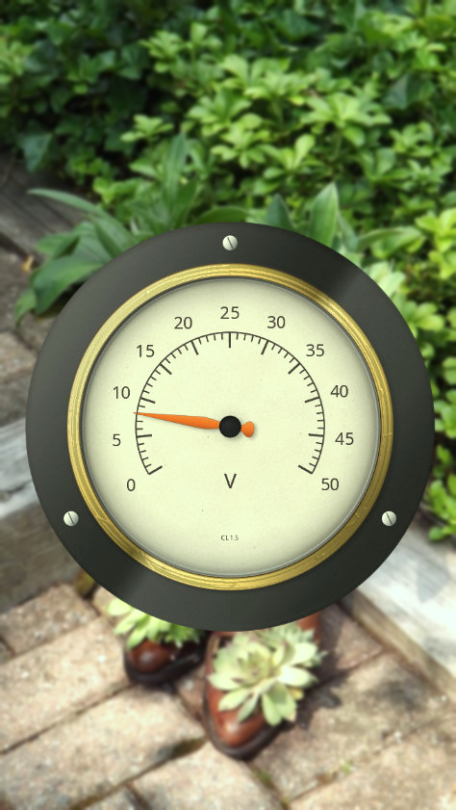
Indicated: 8V
